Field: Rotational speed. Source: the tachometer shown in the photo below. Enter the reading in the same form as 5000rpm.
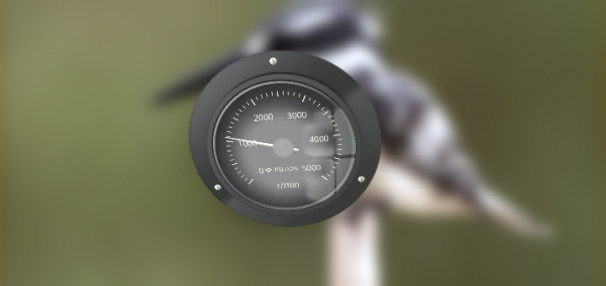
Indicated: 1100rpm
